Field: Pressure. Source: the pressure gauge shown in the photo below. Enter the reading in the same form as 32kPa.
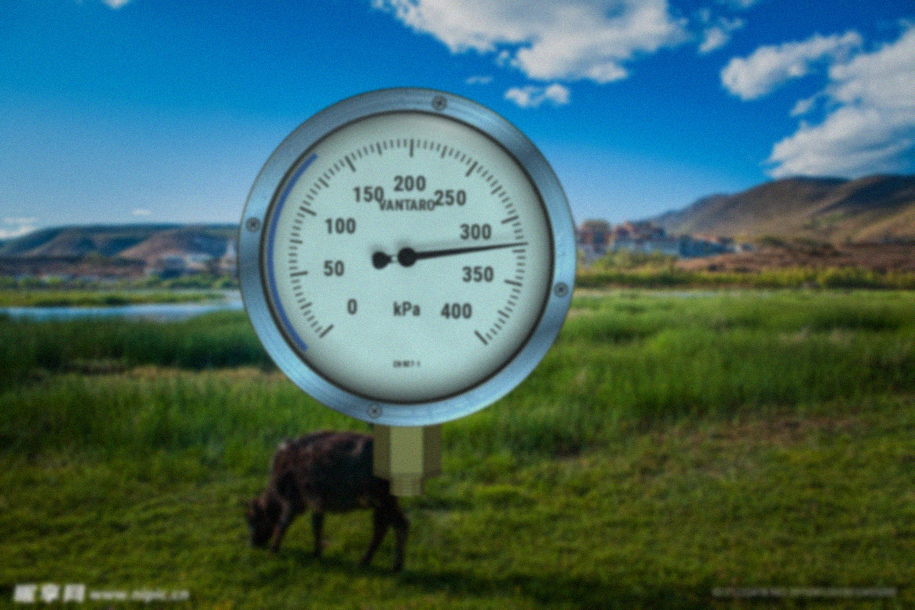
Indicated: 320kPa
